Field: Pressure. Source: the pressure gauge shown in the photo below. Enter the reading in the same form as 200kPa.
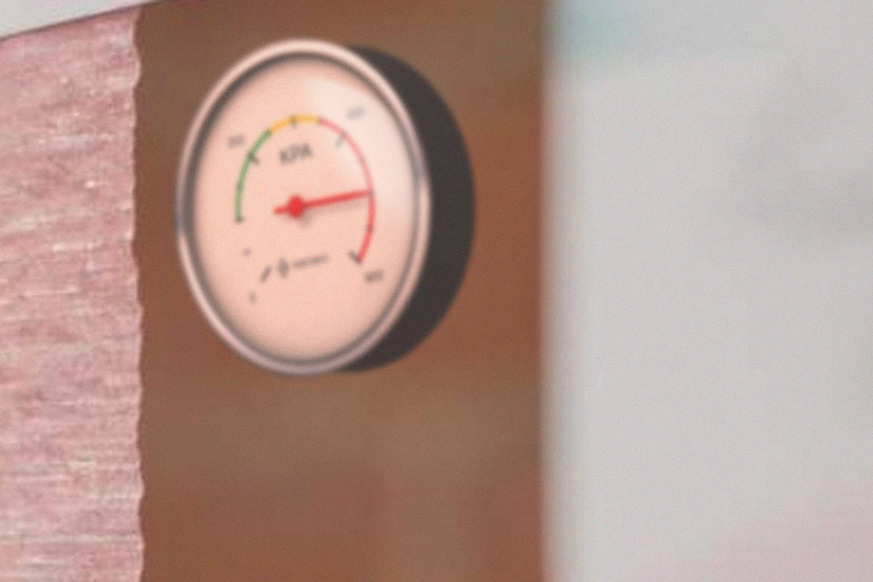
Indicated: 500kPa
